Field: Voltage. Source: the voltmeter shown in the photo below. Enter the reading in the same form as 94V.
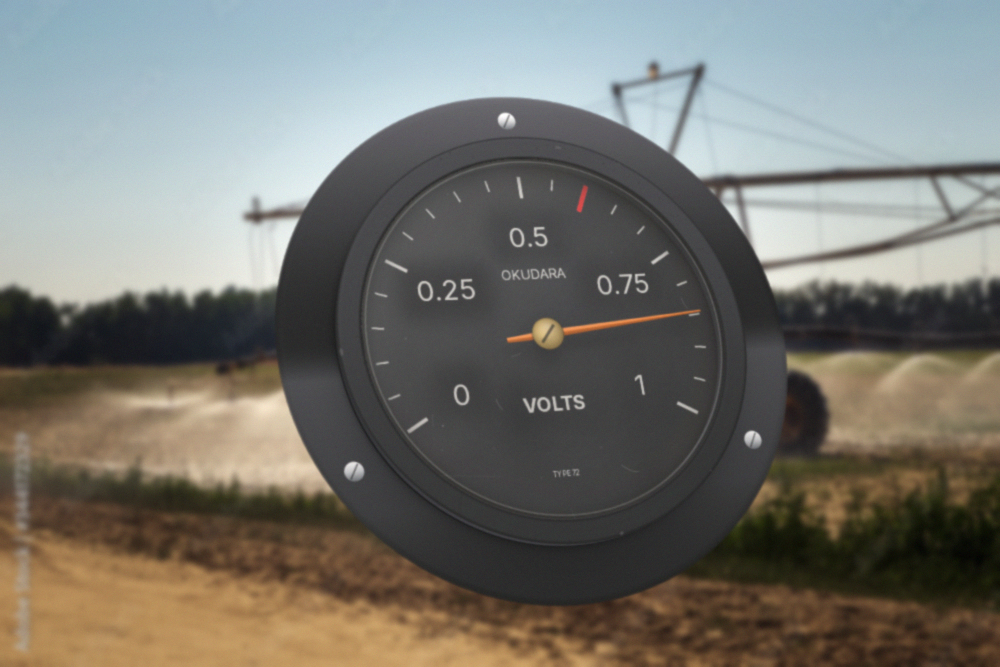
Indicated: 0.85V
